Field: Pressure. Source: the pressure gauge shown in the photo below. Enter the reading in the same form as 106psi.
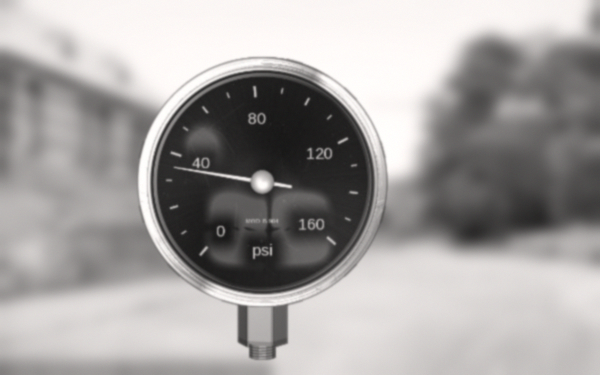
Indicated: 35psi
